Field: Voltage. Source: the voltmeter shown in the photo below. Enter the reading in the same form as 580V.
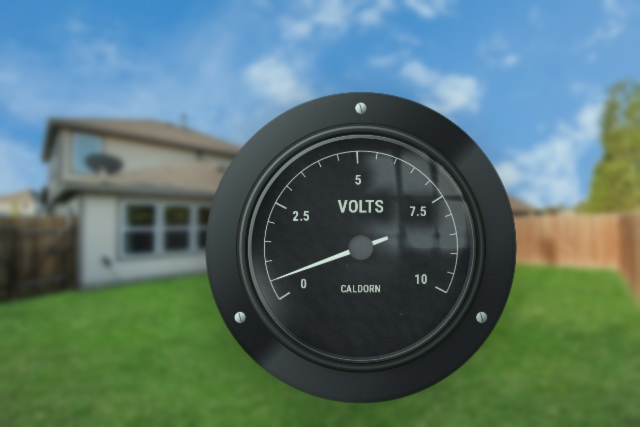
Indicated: 0.5V
